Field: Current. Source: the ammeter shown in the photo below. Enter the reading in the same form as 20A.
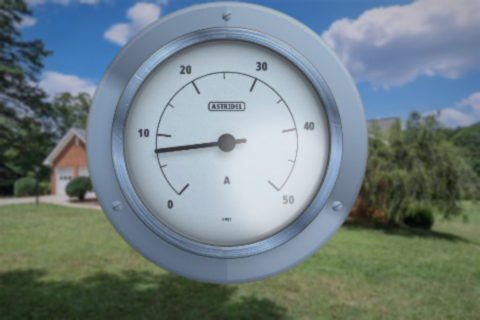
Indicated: 7.5A
